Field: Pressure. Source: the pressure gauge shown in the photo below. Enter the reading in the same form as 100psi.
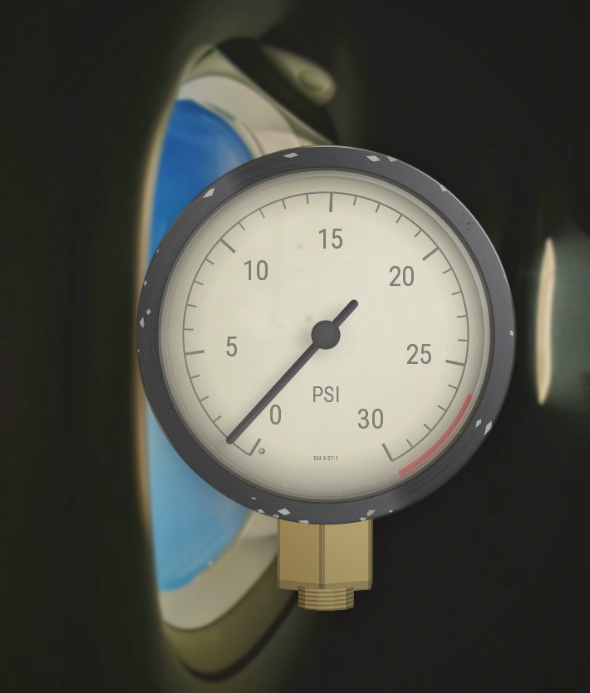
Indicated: 1psi
